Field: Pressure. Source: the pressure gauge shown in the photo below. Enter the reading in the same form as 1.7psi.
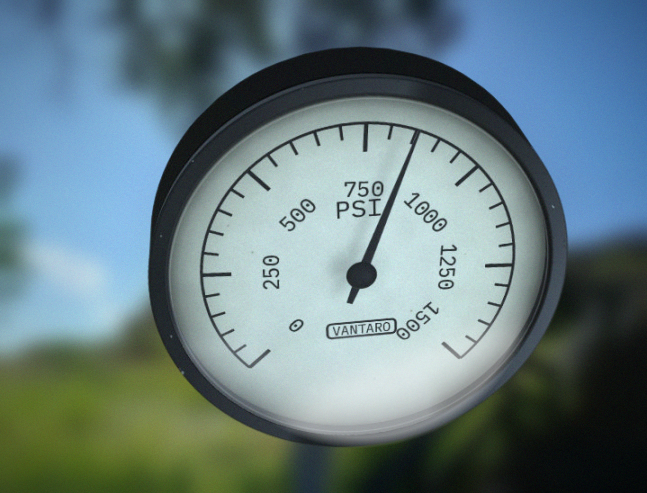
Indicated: 850psi
